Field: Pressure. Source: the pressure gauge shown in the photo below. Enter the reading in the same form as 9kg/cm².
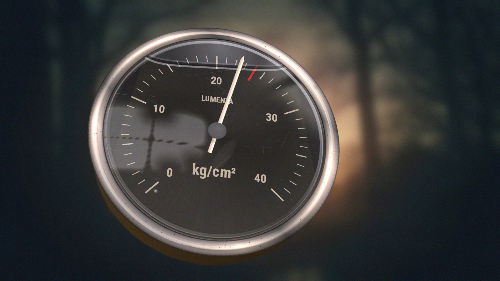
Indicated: 22.5kg/cm²
